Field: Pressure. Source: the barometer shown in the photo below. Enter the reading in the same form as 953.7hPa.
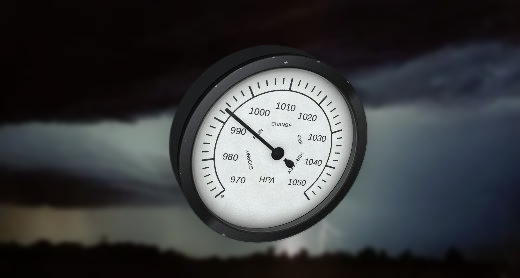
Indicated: 993hPa
